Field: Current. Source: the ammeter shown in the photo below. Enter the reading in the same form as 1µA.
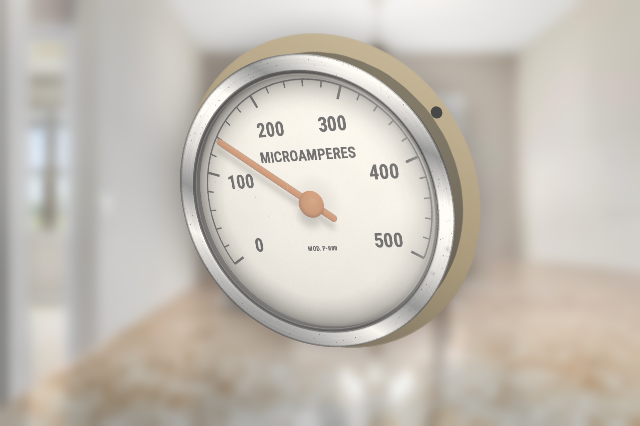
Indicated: 140µA
